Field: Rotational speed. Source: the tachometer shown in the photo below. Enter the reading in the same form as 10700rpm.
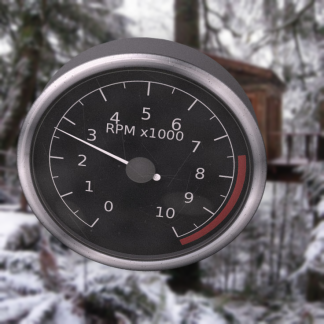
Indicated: 2750rpm
